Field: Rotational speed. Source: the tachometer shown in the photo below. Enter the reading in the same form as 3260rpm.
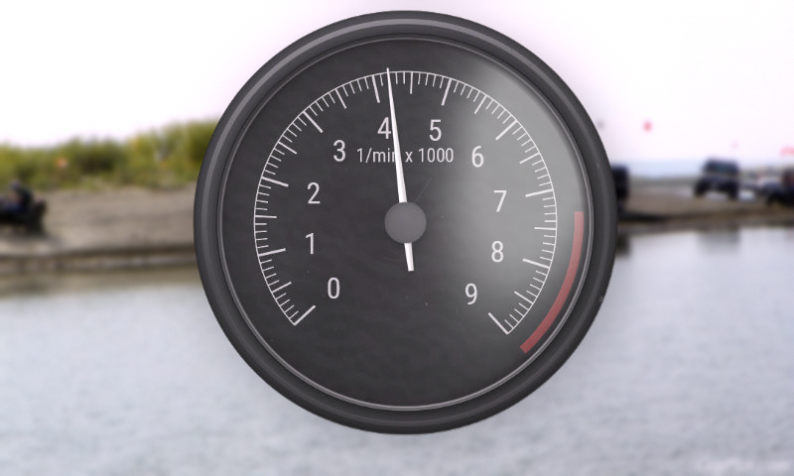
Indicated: 4200rpm
